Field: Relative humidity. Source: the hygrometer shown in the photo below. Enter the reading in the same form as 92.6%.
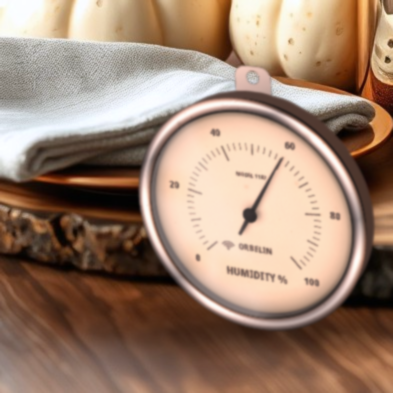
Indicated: 60%
